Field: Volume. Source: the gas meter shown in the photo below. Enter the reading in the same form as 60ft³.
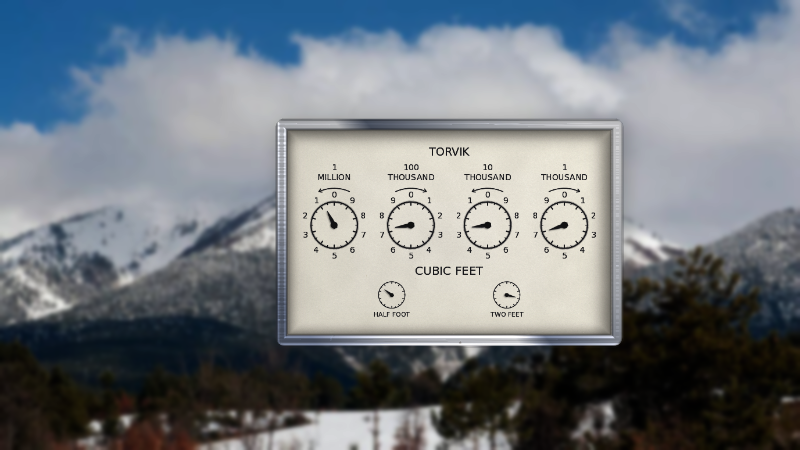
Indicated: 72700ft³
